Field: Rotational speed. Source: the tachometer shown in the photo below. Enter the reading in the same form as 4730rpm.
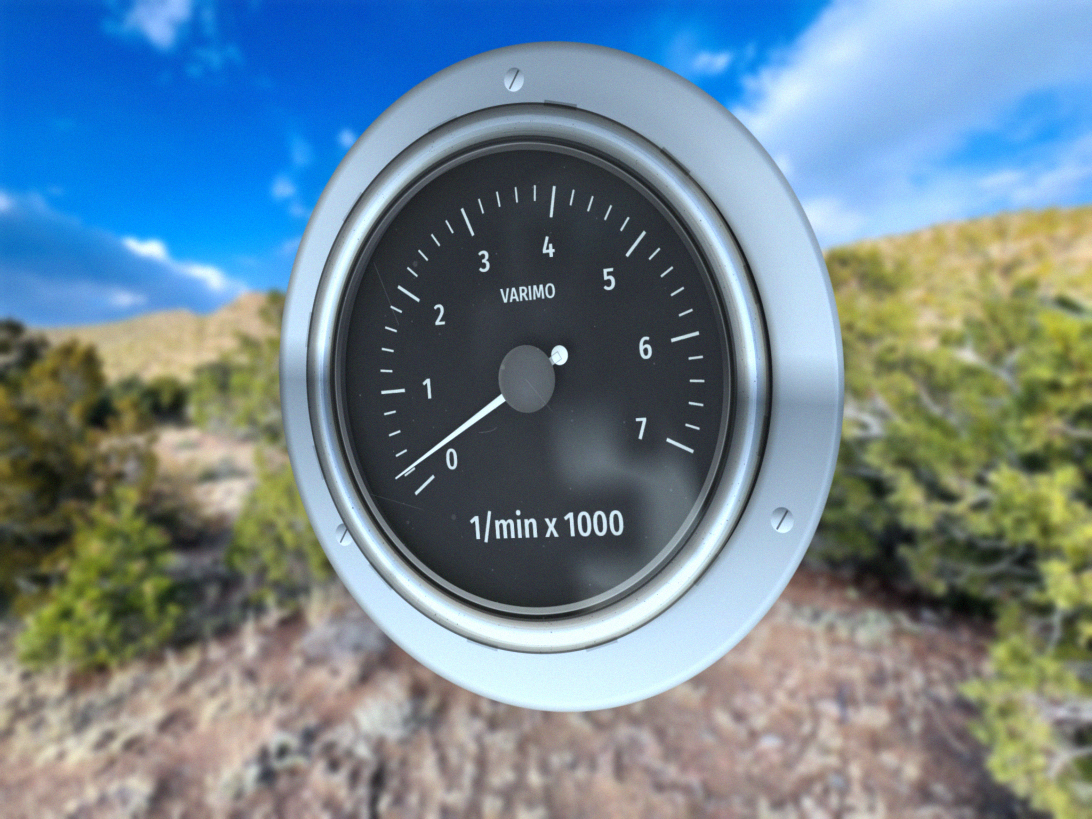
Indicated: 200rpm
